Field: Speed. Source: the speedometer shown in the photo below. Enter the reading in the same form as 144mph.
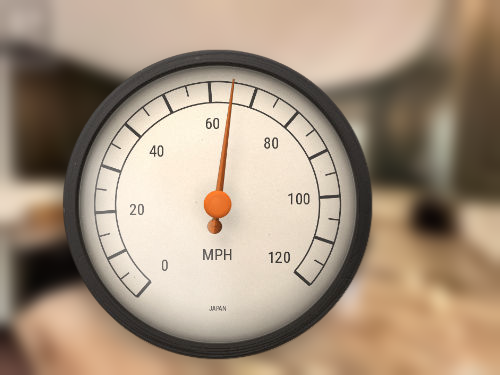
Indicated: 65mph
